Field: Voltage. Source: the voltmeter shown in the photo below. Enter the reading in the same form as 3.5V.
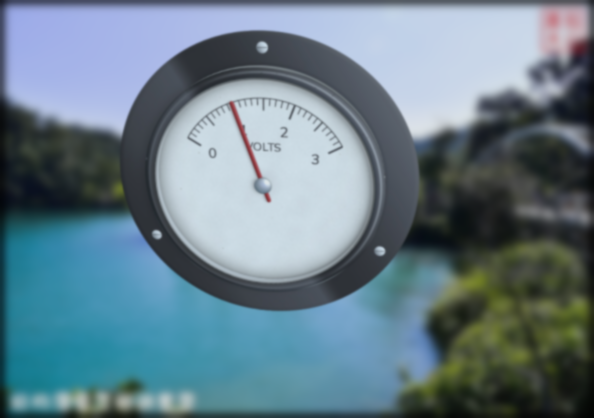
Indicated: 1V
